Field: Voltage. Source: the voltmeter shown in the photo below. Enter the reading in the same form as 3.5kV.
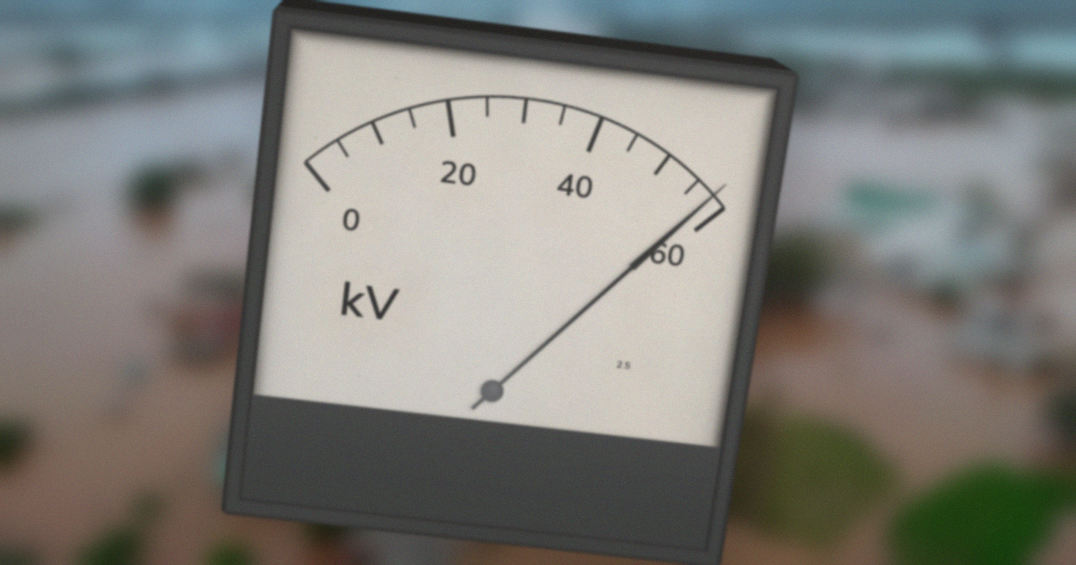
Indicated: 57.5kV
